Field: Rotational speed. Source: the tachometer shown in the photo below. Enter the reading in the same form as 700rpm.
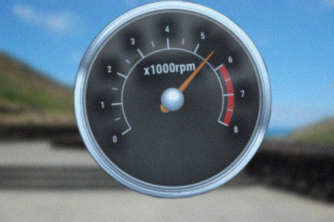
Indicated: 5500rpm
